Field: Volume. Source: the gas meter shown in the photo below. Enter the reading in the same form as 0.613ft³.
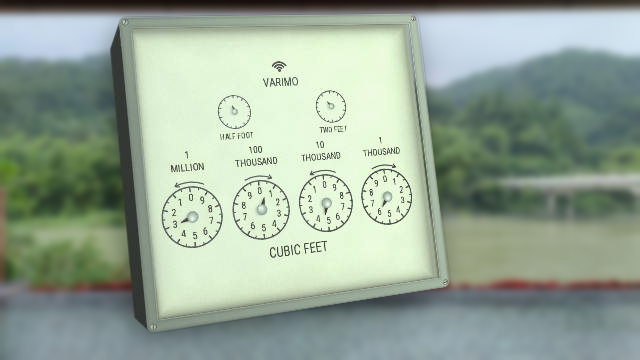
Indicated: 304600ft³
